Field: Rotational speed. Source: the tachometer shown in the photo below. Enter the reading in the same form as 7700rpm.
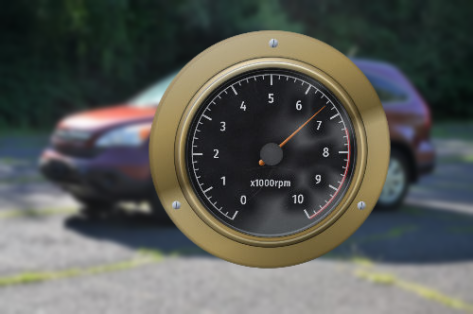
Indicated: 6600rpm
